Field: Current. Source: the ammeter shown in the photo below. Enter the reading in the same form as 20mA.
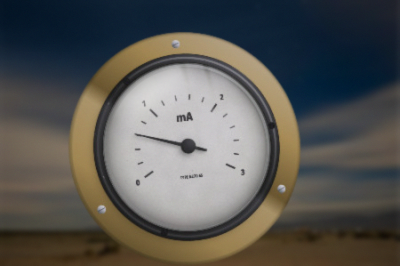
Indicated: 0.6mA
